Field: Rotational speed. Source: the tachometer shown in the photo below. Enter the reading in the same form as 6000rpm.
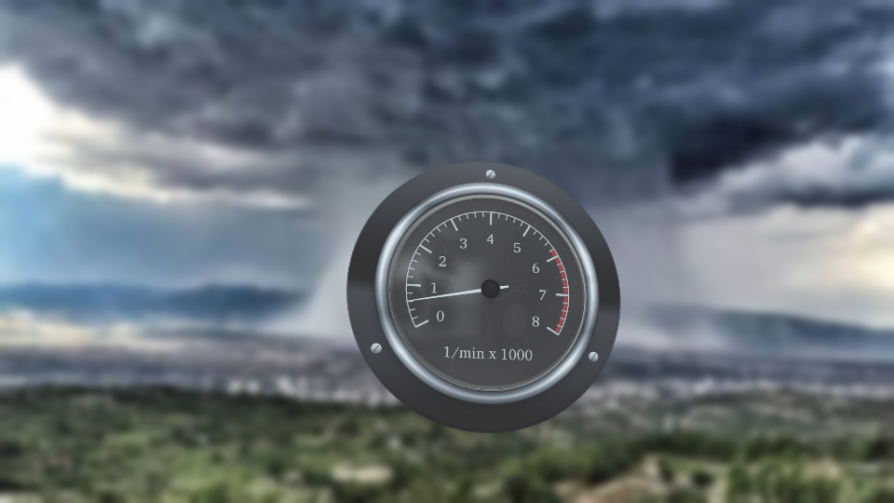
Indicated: 600rpm
